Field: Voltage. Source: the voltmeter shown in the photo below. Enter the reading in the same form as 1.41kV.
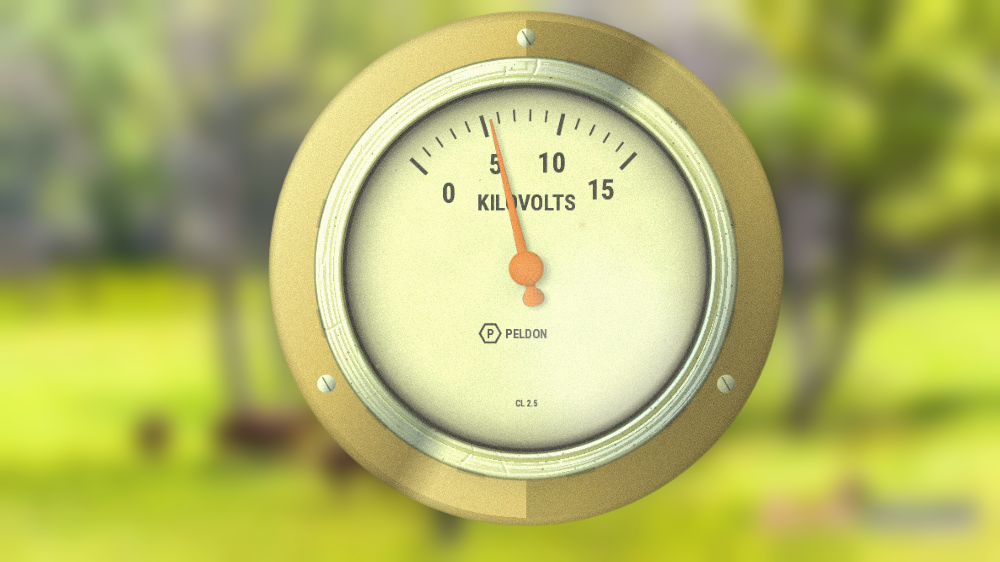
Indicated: 5.5kV
